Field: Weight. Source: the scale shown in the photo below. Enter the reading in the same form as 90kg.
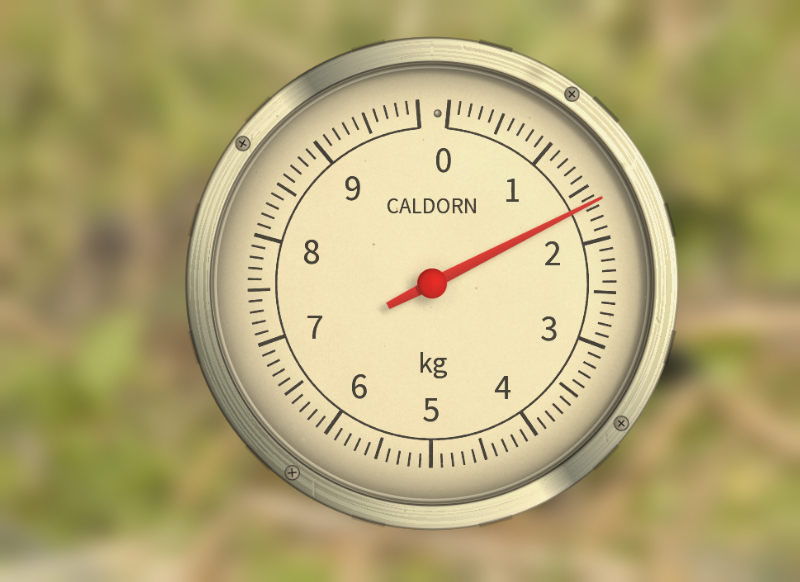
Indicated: 1.65kg
